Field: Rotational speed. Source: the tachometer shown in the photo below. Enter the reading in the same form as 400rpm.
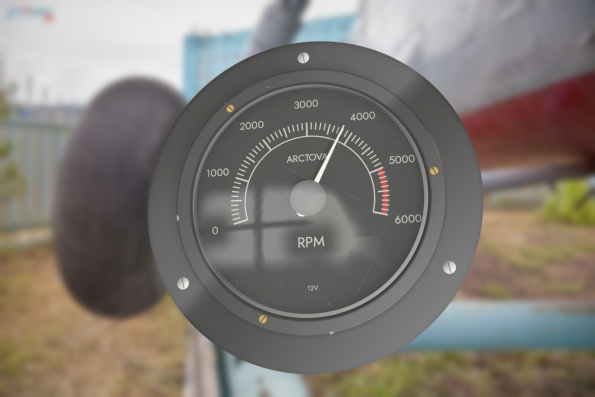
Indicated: 3800rpm
